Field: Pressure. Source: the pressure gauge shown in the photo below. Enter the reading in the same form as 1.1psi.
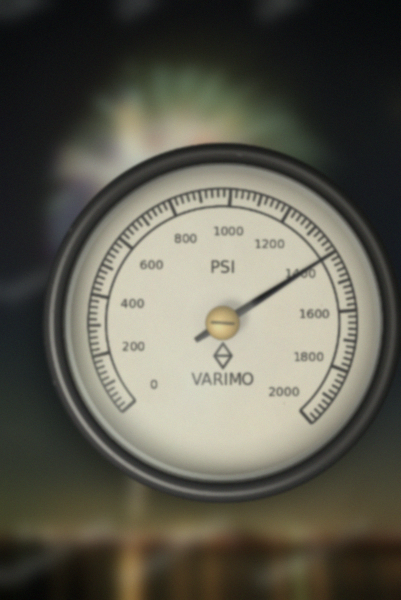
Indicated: 1400psi
